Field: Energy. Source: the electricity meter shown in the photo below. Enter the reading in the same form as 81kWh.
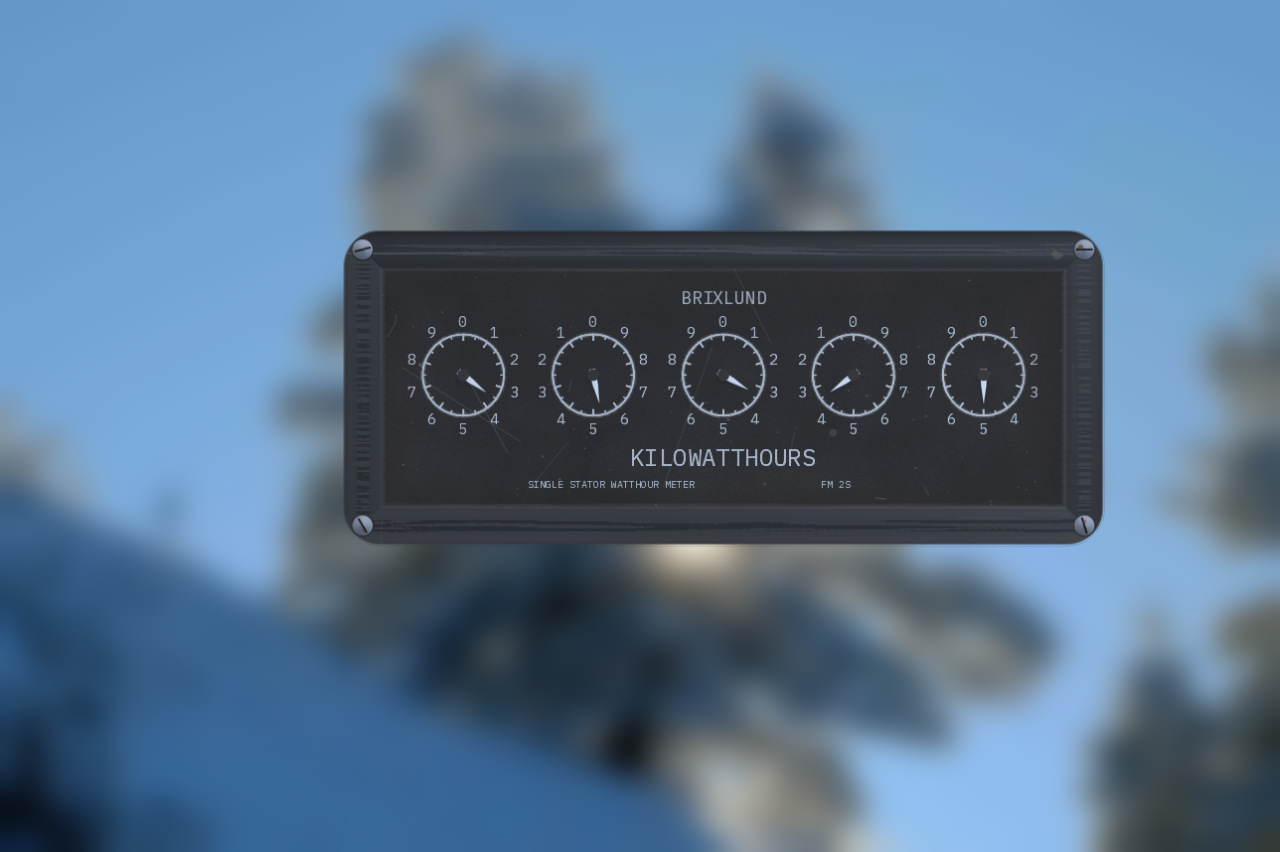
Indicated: 35335kWh
